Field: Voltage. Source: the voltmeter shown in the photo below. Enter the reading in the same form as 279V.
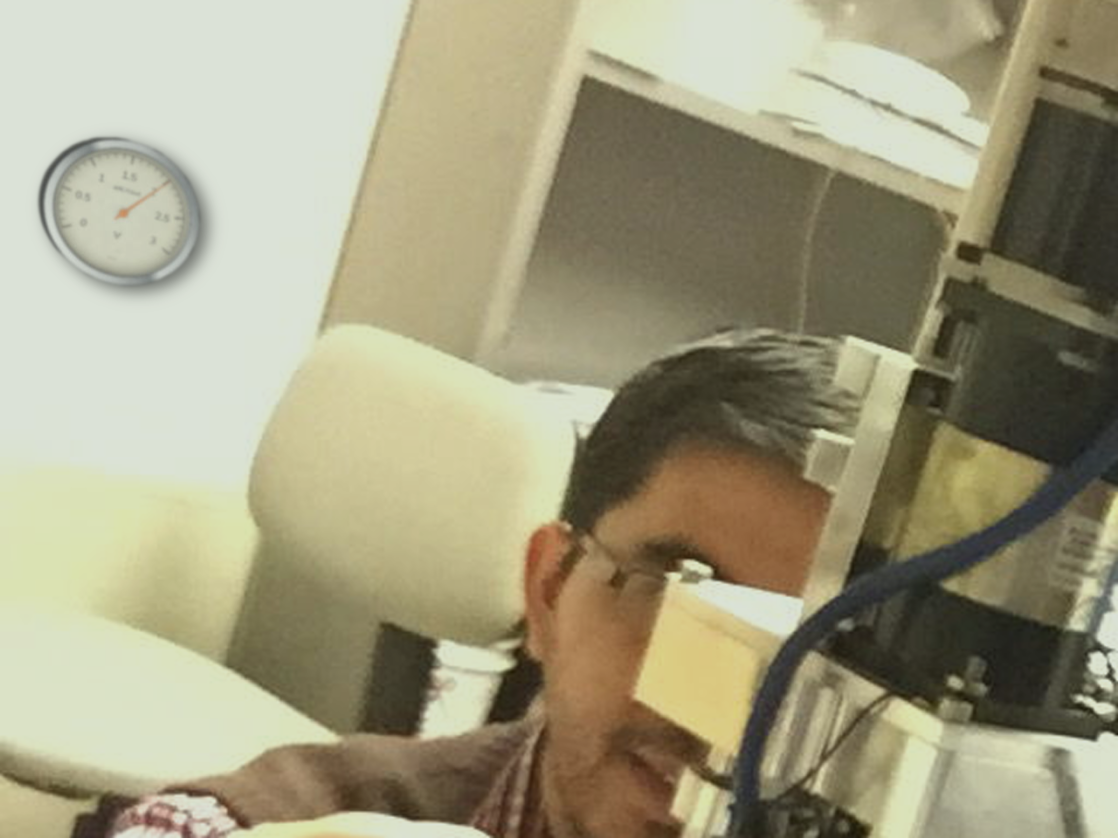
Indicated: 2V
